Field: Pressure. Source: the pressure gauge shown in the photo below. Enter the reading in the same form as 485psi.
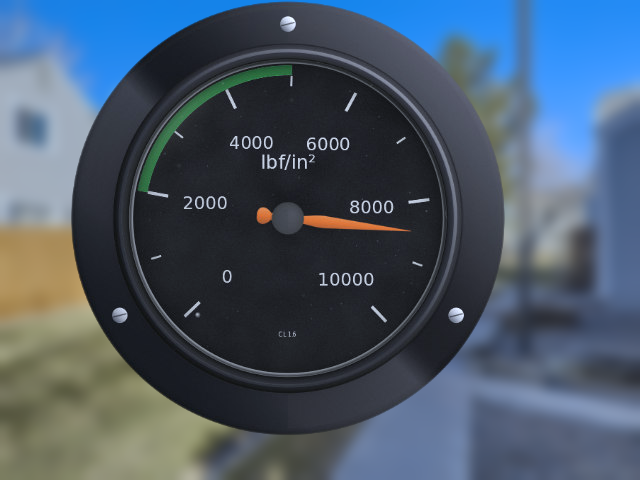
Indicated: 8500psi
